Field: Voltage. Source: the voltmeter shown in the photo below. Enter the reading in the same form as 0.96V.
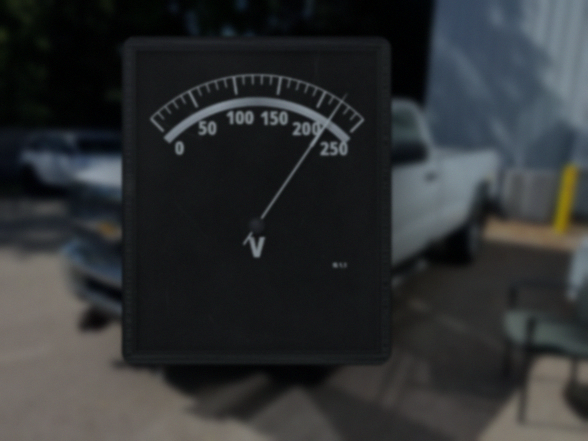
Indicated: 220V
